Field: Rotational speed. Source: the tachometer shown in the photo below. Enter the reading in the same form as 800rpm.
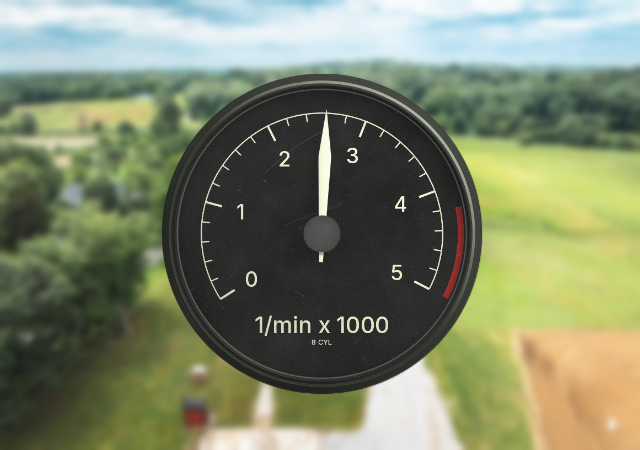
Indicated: 2600rpm
